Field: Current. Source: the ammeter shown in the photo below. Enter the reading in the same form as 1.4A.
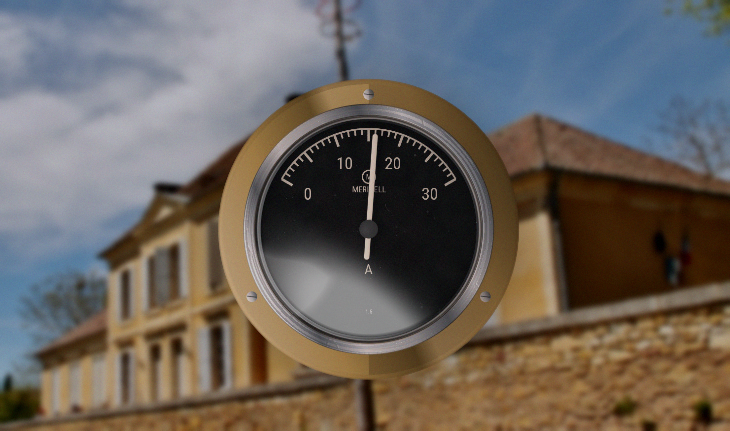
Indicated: 16A
